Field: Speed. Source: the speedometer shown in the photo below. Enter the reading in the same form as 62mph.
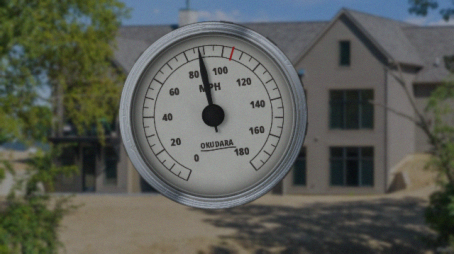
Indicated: 87.5mph
